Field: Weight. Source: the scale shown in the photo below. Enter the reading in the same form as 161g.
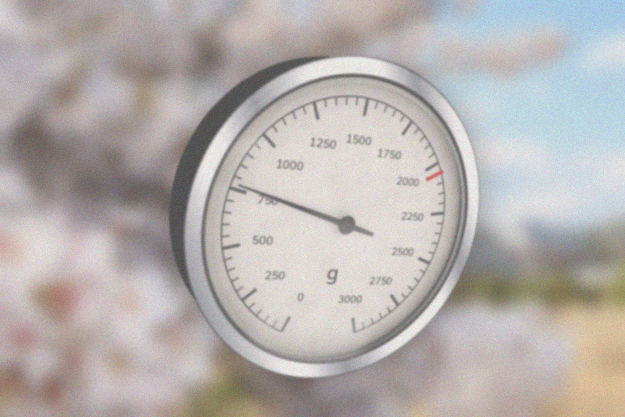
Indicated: 775g
